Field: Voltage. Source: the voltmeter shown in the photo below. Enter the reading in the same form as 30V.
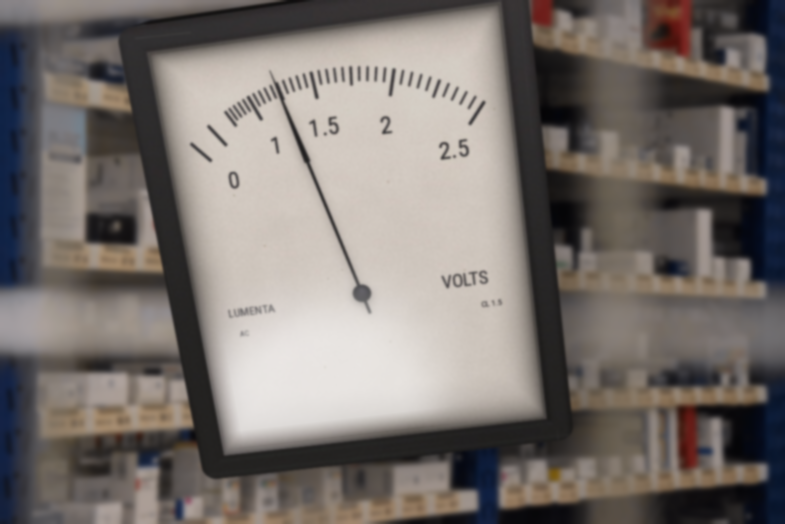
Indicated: 1.25V
